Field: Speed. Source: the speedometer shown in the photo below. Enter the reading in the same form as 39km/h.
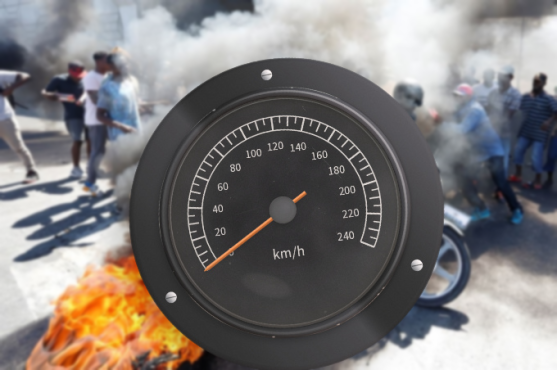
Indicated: 0km/h
